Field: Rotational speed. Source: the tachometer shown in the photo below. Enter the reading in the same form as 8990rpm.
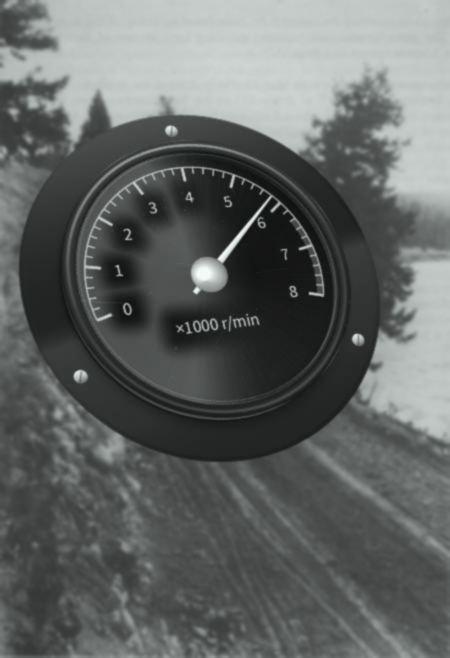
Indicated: 5800rpm
